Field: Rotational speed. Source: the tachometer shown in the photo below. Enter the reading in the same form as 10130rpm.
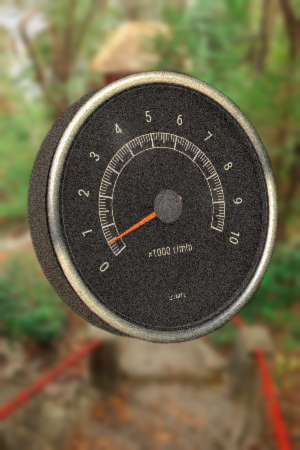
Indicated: 500rpm
